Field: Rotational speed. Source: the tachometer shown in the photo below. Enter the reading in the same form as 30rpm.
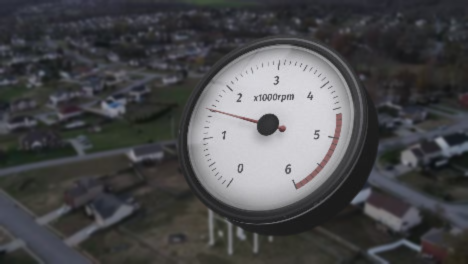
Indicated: 1500rpm
